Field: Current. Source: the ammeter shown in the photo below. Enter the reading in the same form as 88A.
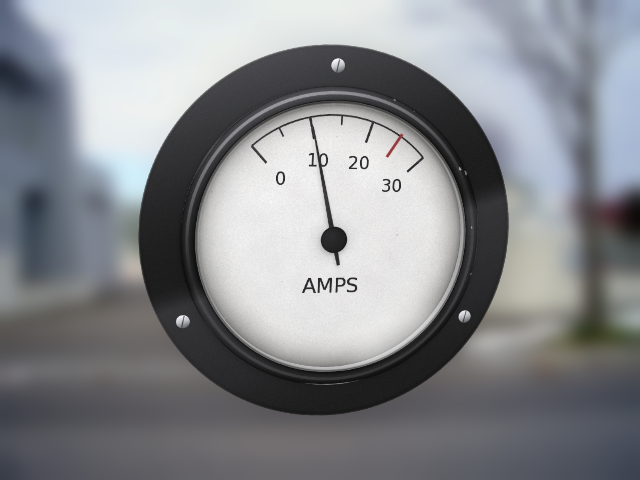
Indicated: 10A
